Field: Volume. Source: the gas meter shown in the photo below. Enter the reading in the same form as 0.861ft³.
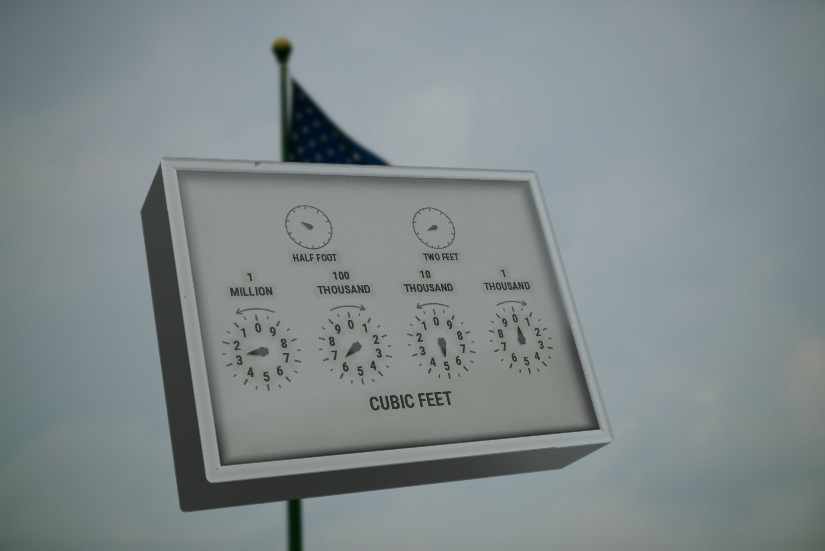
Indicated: 265000ft³
